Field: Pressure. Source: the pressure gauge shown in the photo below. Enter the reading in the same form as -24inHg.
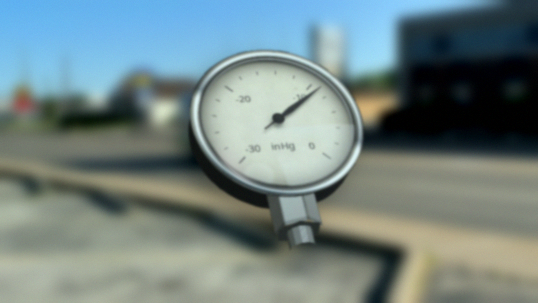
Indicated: -9inHg
